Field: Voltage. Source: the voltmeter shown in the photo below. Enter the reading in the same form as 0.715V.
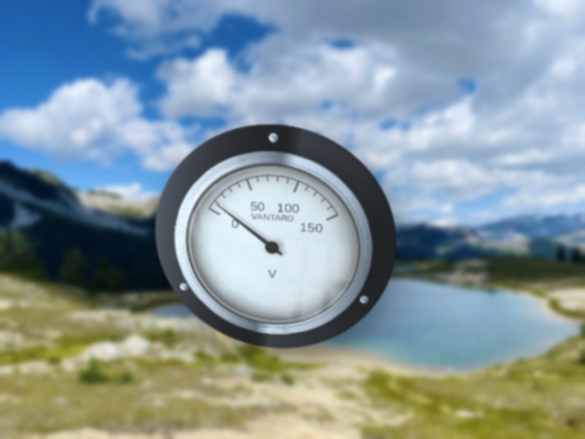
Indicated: 10V
